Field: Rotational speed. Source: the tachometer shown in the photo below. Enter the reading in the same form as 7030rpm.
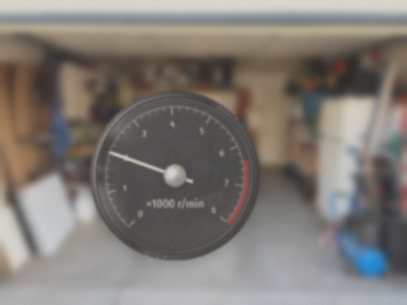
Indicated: 2000rpm
